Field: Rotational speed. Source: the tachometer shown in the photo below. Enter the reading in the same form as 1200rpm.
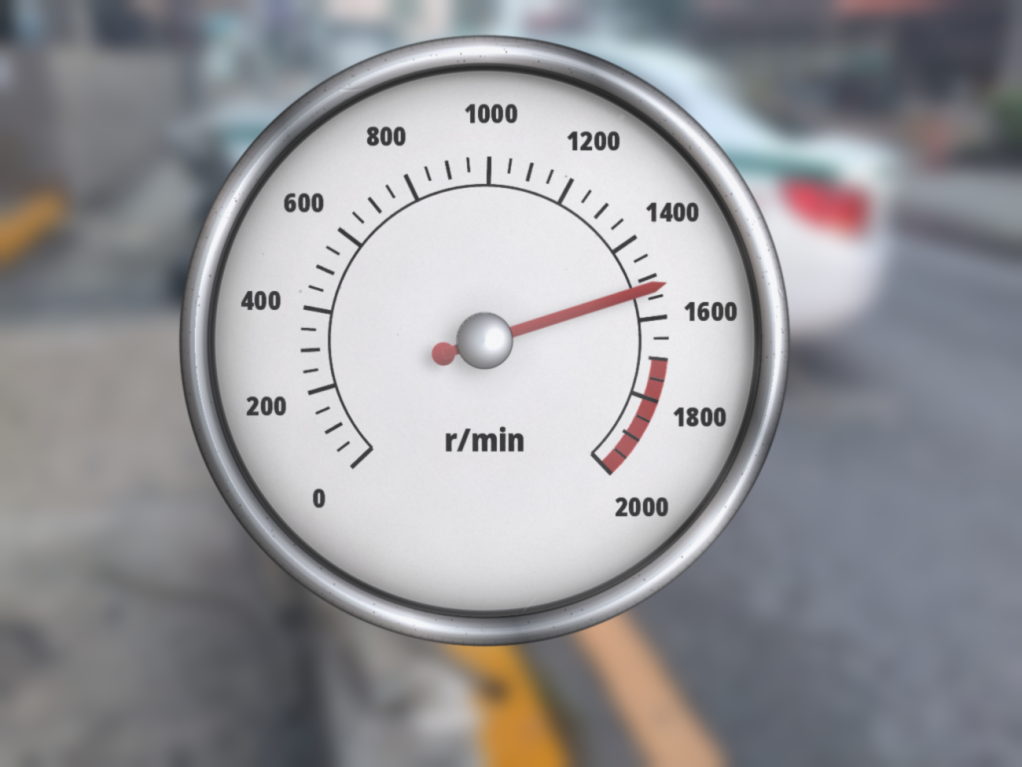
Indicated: 1525rpm
